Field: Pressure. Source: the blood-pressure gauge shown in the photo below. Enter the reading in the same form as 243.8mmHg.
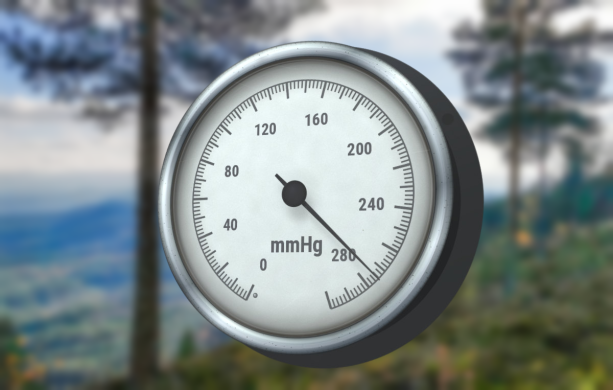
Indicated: 274mmHg
